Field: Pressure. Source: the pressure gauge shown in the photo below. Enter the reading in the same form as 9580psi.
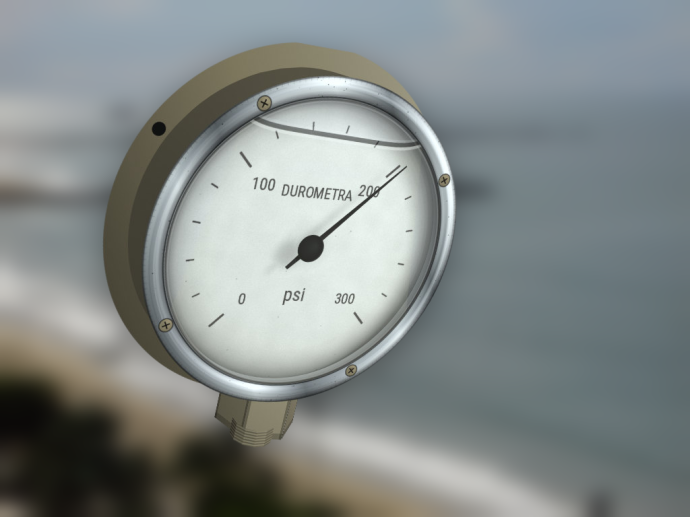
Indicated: 200psi
